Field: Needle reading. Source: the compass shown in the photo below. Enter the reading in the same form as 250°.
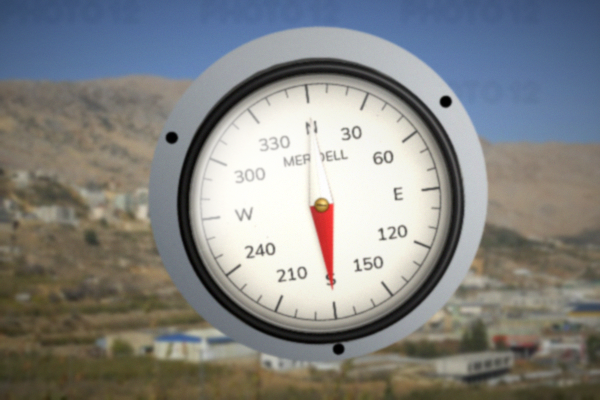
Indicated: 180°
